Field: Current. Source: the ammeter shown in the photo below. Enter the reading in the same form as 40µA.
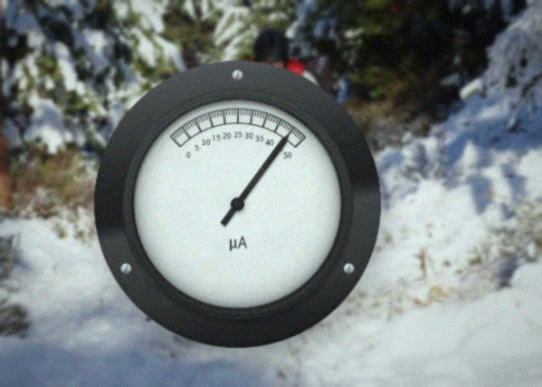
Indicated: 45µA
